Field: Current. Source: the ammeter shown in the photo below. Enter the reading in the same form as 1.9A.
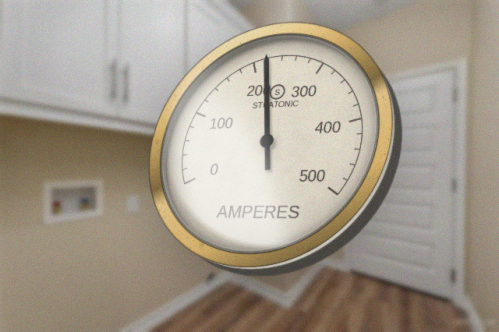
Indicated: 220A
